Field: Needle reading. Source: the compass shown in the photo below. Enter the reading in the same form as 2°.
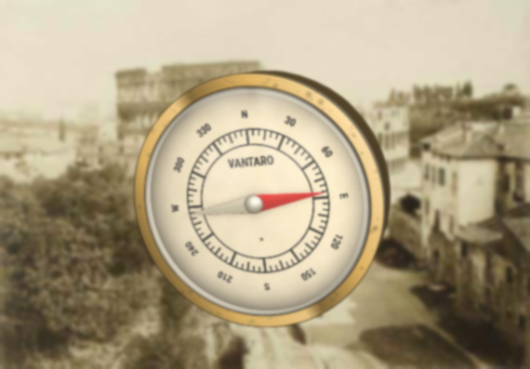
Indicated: 85°
